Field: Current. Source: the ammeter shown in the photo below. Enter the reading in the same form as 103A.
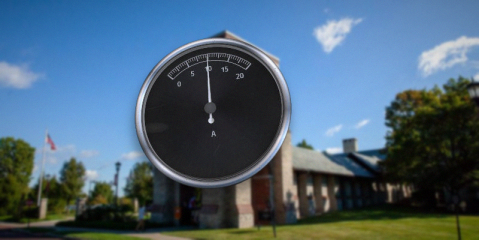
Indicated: 10A
